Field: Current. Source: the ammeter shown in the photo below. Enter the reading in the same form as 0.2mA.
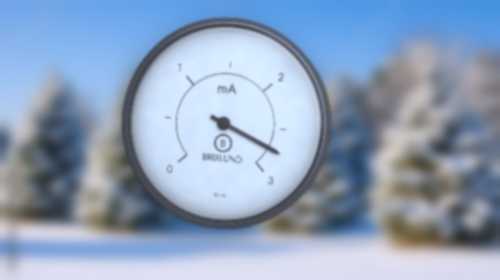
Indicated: 2.75mA
